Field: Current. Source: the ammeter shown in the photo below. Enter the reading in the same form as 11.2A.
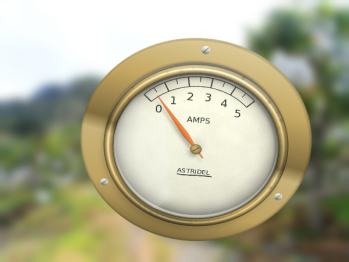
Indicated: 0.5A
